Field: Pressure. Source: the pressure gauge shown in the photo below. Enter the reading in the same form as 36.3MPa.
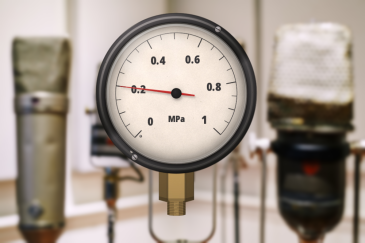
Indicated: 0.2MPa
